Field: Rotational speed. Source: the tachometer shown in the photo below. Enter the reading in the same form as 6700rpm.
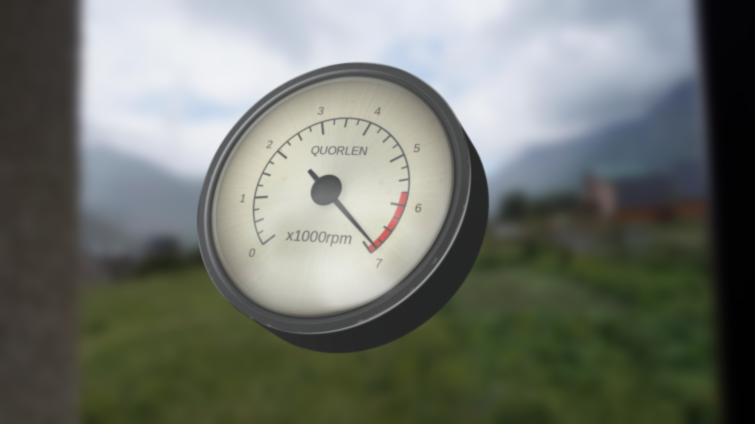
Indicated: 6875rpm
